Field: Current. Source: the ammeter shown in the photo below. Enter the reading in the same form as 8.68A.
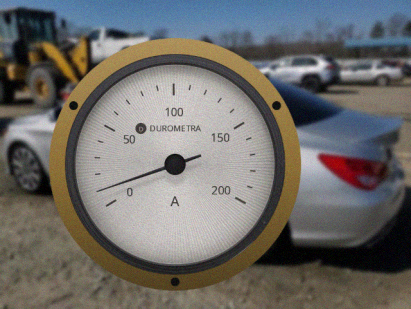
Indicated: 10A
